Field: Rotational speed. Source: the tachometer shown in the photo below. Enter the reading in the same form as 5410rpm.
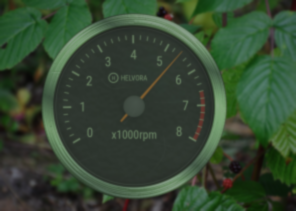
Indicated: 5400rpm
